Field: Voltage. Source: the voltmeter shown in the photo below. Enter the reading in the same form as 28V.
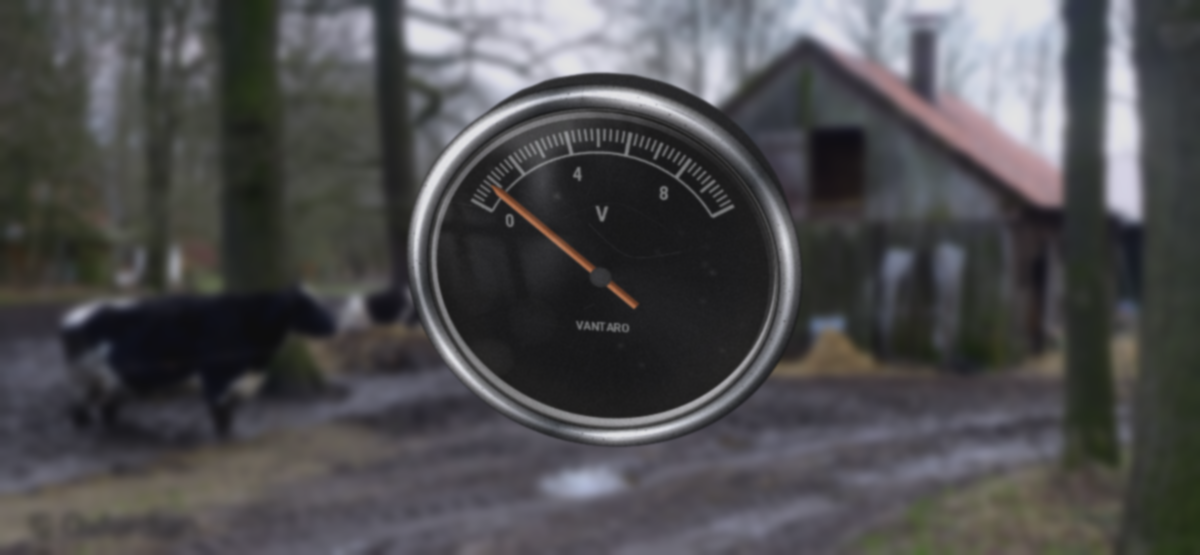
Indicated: 1V
